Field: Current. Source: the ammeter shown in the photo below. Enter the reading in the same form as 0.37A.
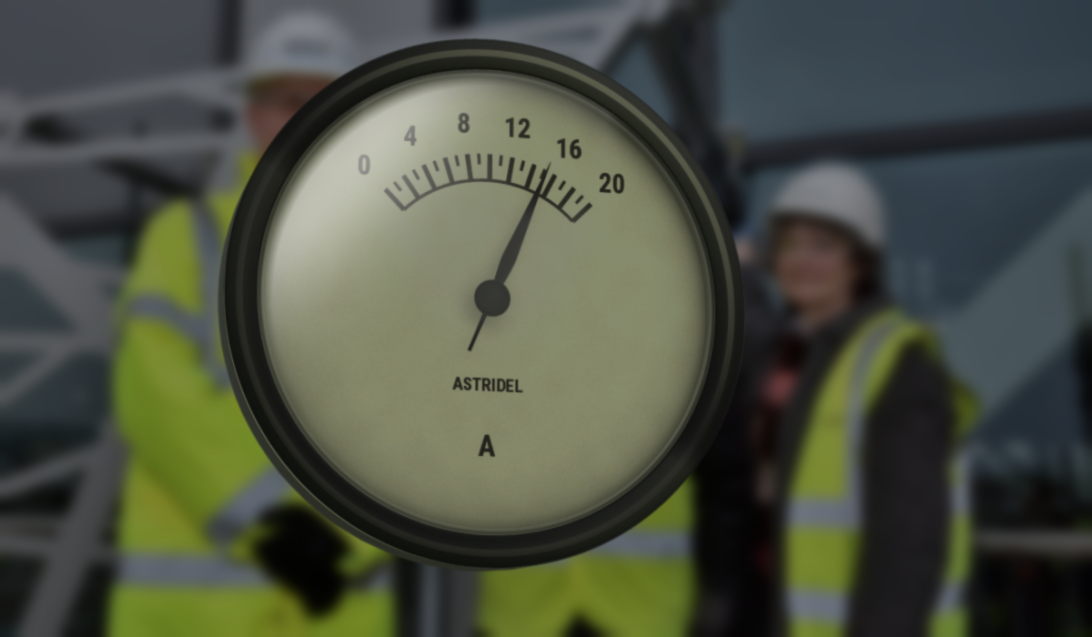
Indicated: 15A
